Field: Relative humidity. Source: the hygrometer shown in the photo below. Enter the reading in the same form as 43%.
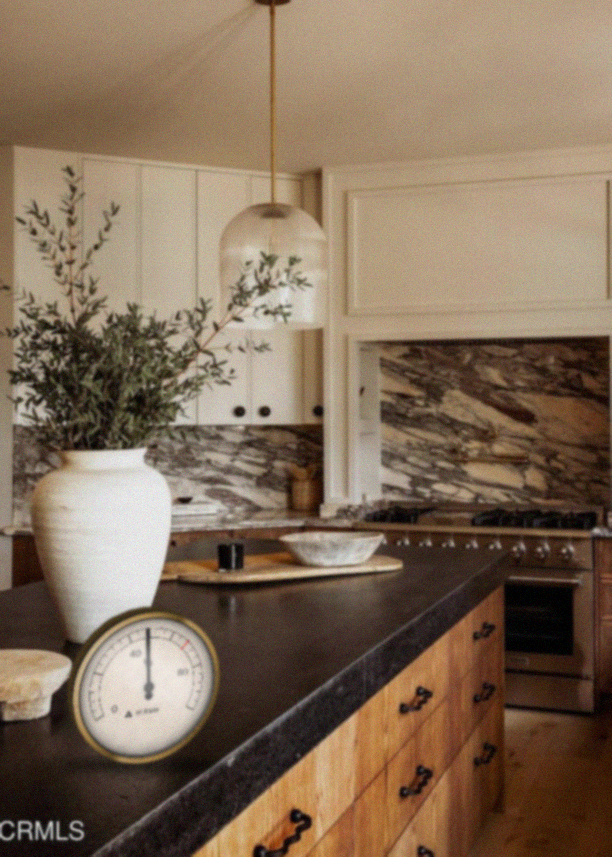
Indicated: 48%
